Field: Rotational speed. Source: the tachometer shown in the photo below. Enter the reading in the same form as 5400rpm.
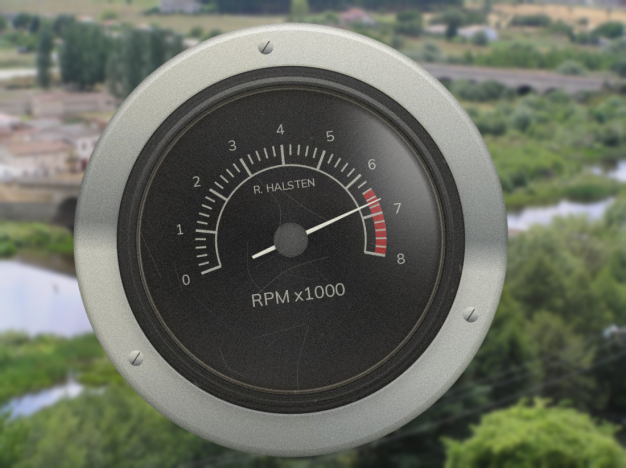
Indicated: 6700rpm
